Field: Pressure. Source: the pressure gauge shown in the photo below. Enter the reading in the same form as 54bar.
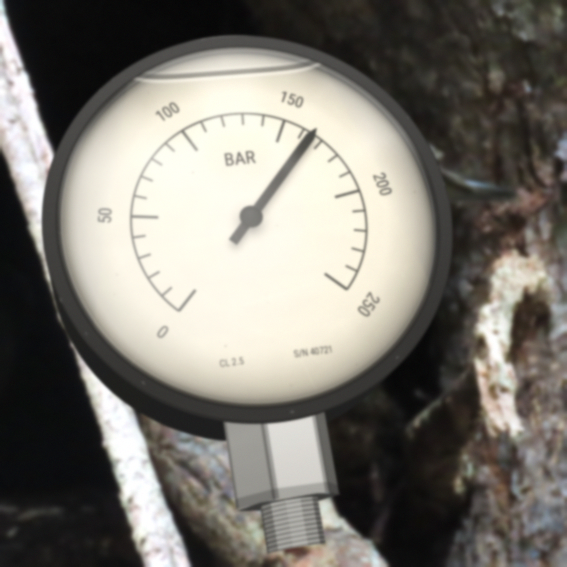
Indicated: 165bar
